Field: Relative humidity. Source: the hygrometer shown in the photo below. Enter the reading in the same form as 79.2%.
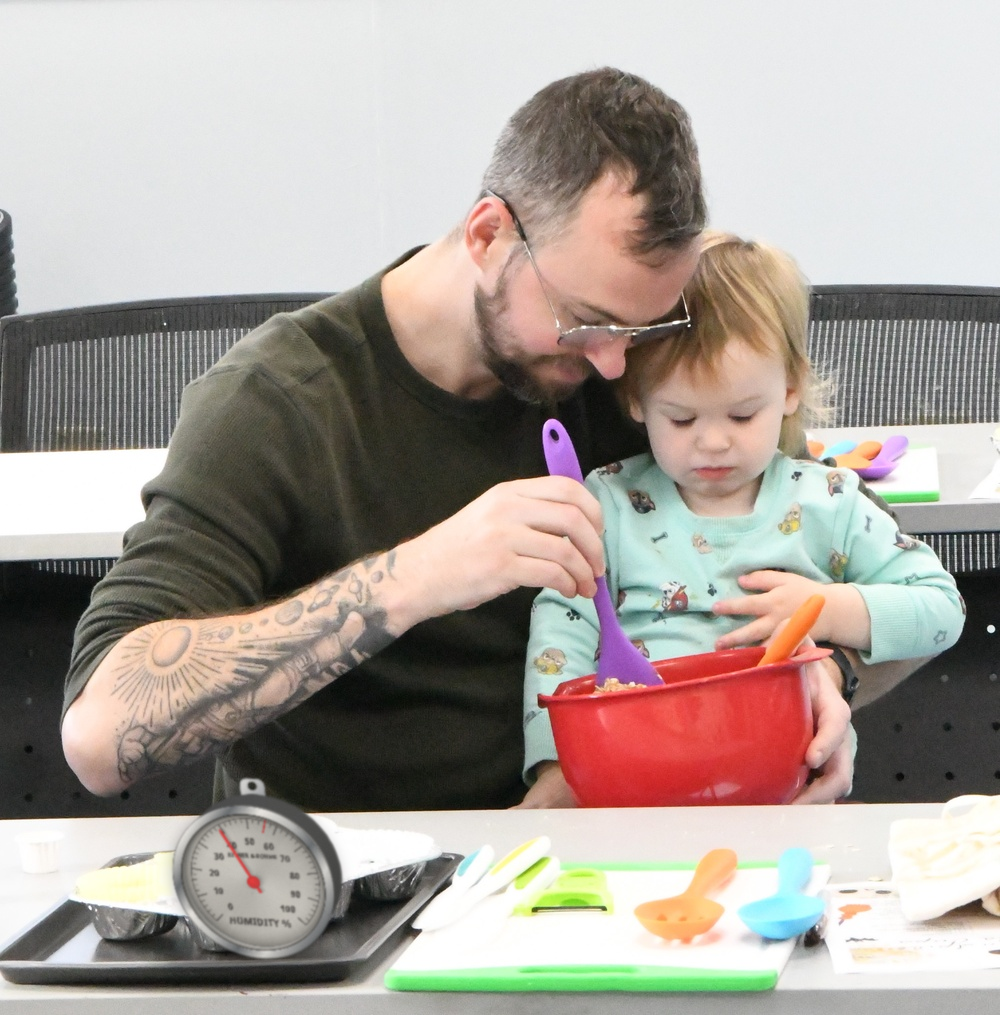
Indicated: 40%
